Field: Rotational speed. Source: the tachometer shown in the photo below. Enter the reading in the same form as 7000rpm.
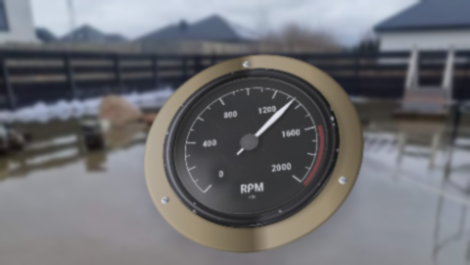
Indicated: 1350rpm
